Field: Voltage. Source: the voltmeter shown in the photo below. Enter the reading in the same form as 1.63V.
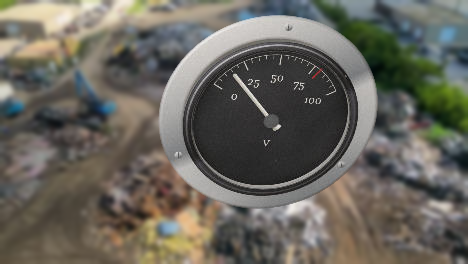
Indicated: 15V
